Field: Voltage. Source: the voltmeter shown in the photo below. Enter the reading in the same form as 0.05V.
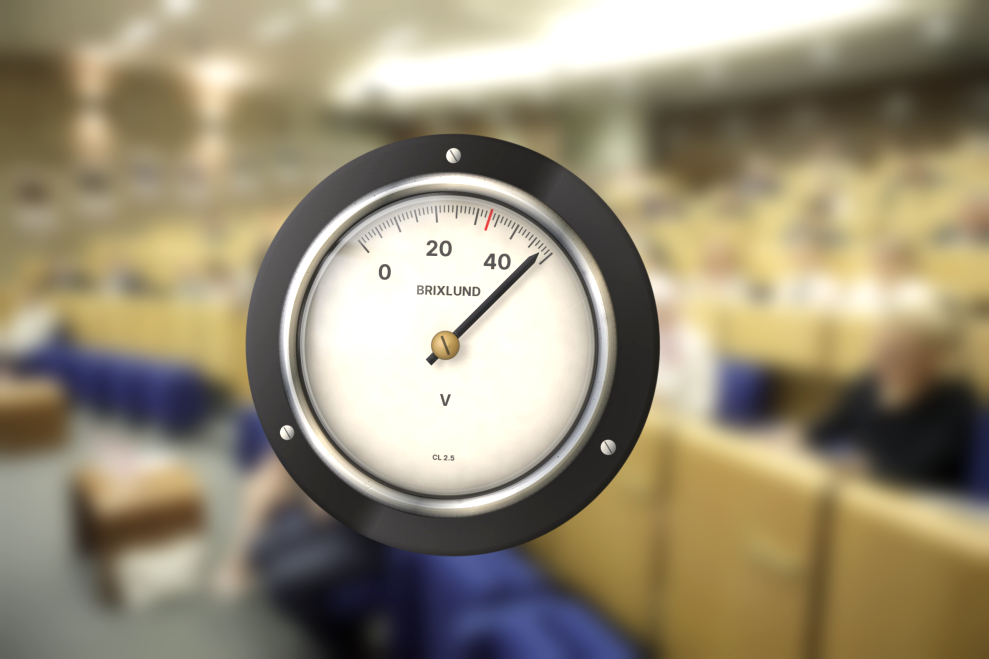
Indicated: 48V
